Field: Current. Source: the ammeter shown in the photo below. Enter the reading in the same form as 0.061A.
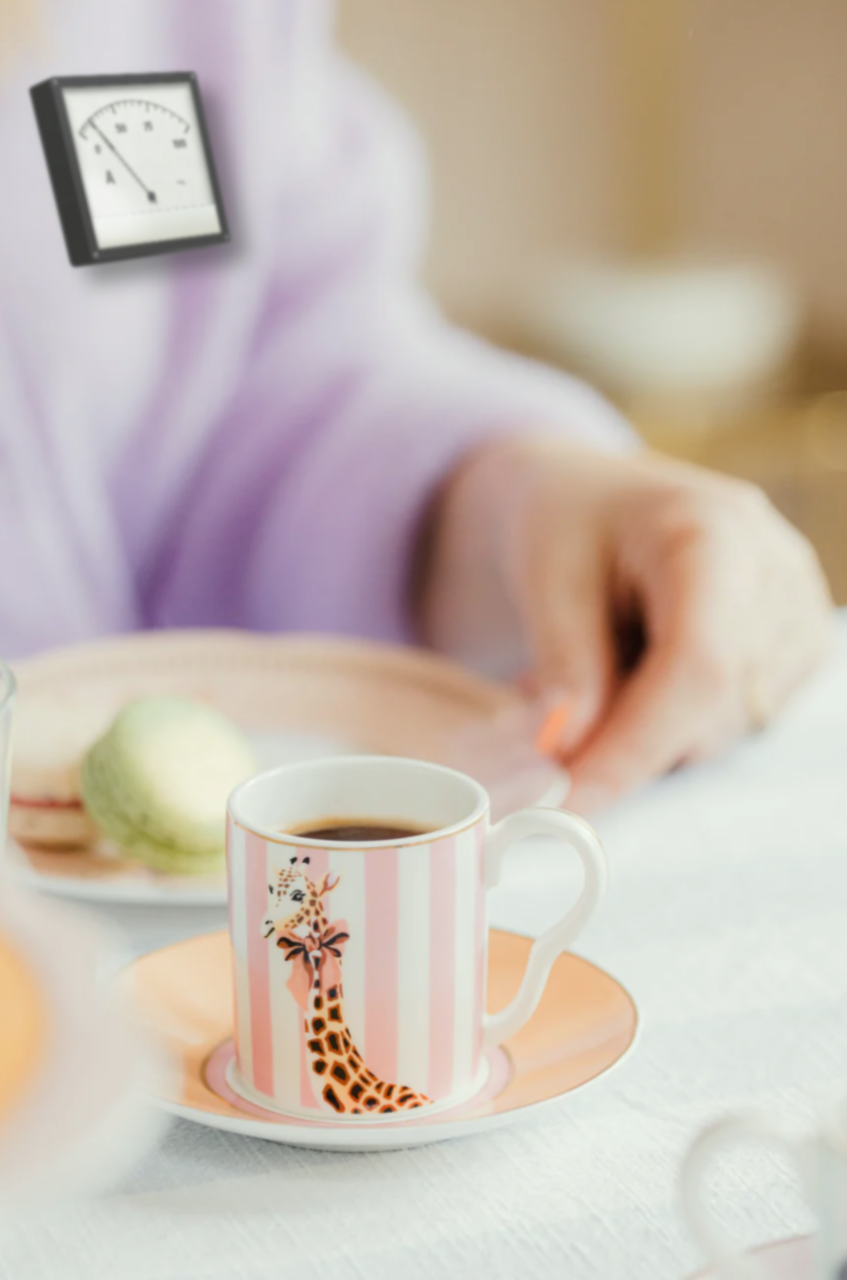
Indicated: 25A
